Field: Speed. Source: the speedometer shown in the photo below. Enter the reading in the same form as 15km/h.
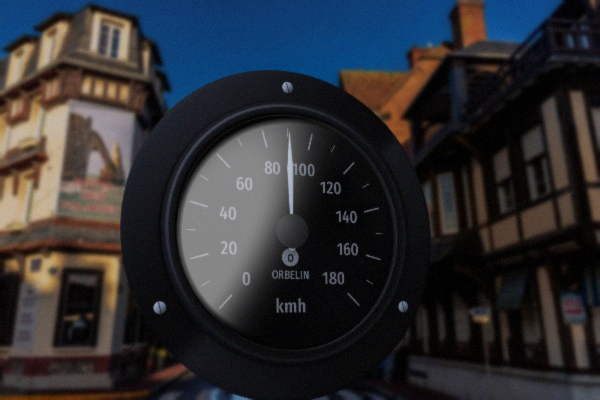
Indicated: 90km/h
